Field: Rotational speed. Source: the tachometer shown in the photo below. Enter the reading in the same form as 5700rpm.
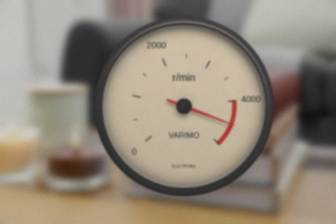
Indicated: 4500rpm
